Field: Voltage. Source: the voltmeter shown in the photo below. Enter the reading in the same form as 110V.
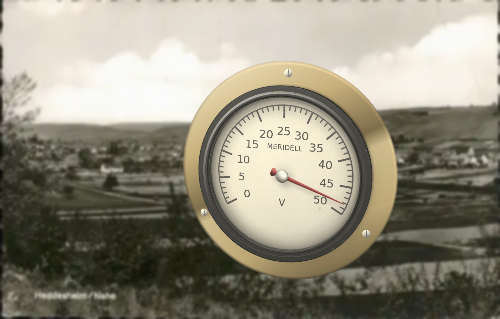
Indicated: 48V
